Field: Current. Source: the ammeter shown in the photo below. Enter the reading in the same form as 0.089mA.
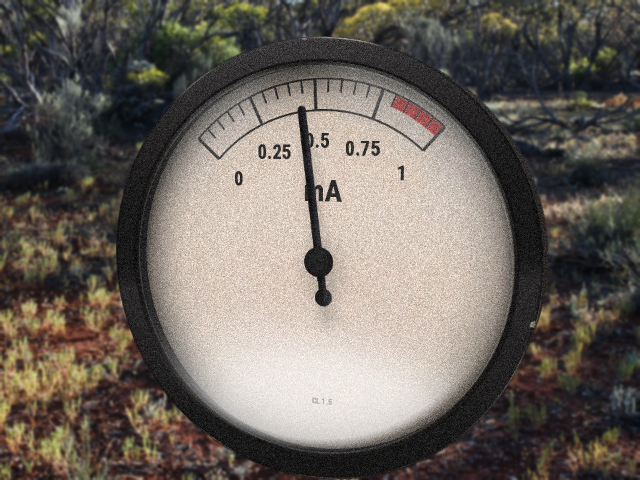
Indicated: 0.45mA
